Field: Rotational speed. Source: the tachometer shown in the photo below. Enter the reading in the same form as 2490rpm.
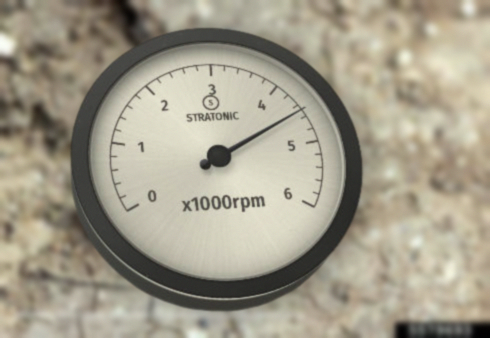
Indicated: 4500rpm
